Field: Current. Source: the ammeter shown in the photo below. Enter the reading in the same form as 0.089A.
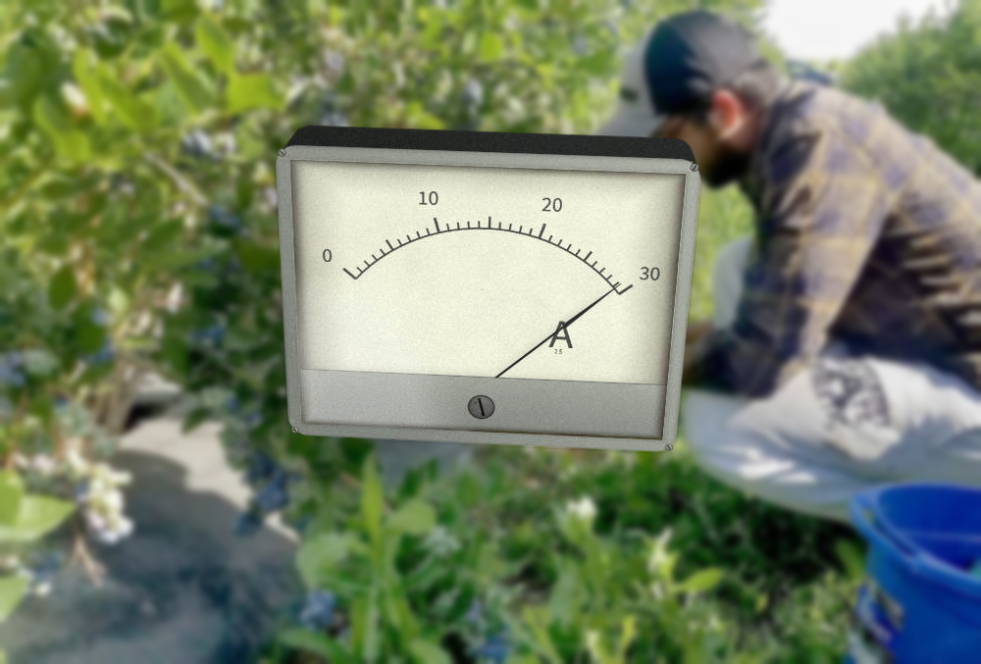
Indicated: 29A
